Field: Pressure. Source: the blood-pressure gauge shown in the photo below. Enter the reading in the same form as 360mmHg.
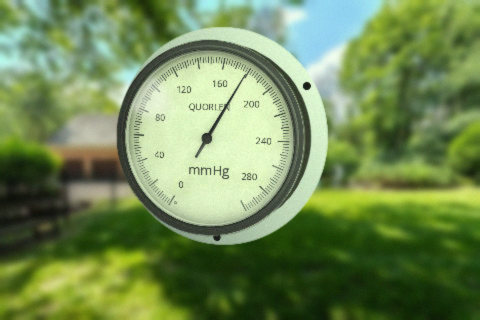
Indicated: 180mmHg
